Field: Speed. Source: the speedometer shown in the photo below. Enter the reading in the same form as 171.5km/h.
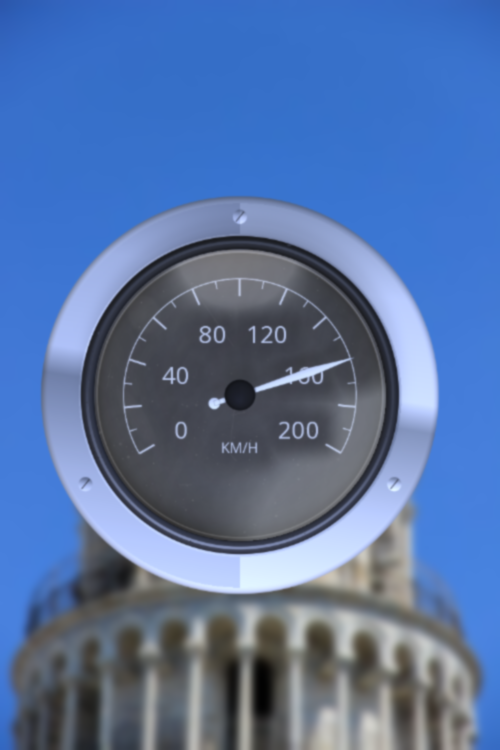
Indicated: 160km/h
